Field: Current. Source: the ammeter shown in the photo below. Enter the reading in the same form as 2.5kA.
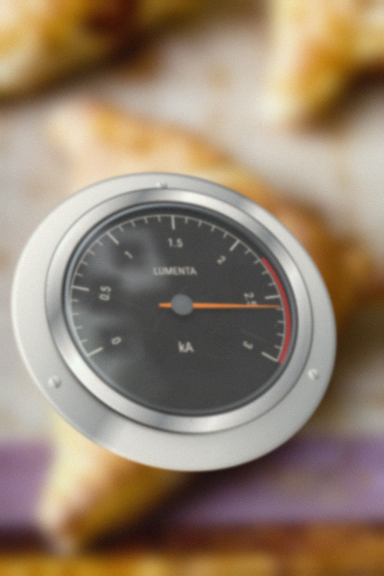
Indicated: 2.6kA
